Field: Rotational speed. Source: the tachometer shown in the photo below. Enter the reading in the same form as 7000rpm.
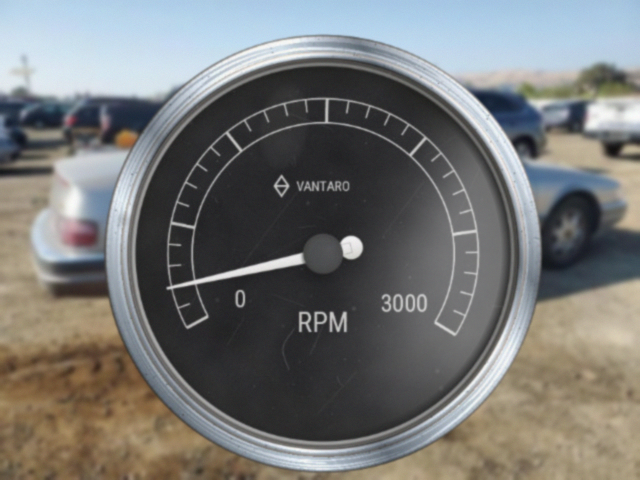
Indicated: 200rpm
